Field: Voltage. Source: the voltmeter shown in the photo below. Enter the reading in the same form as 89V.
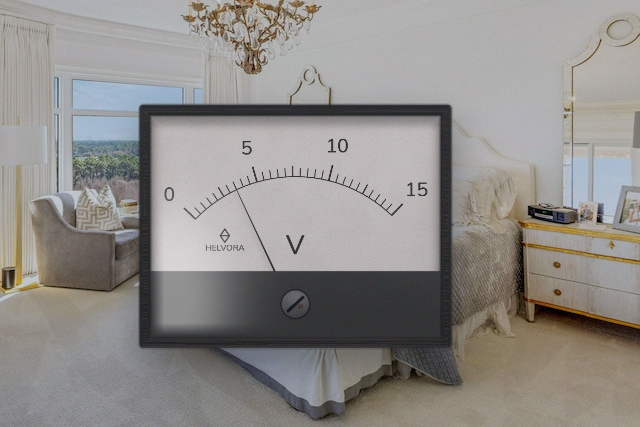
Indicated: 3.5V
